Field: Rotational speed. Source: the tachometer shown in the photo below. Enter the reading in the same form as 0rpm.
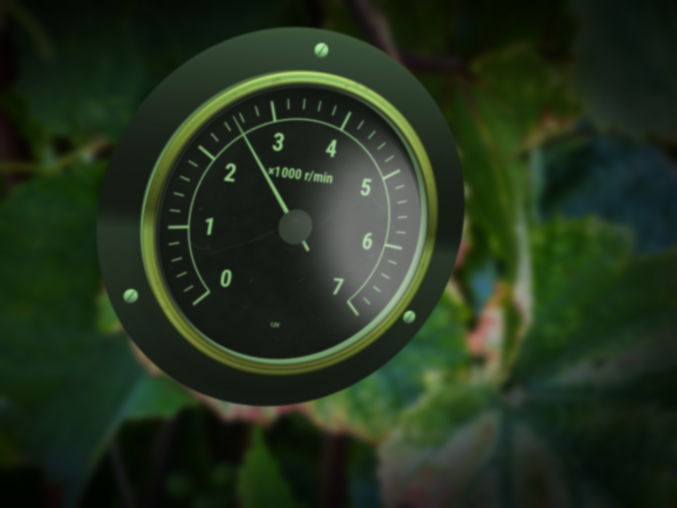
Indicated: 2500rpm
